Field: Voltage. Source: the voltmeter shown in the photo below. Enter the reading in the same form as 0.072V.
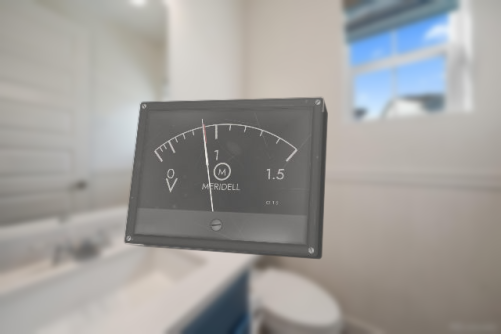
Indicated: 0.9V
